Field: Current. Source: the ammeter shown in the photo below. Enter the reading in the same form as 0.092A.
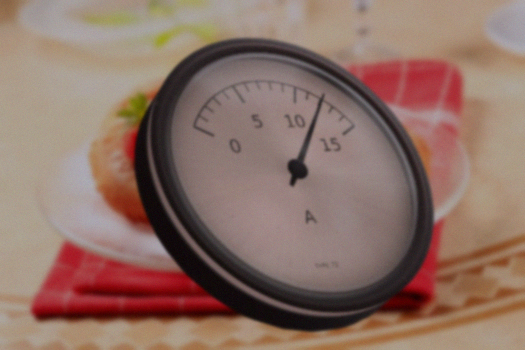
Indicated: 12A
